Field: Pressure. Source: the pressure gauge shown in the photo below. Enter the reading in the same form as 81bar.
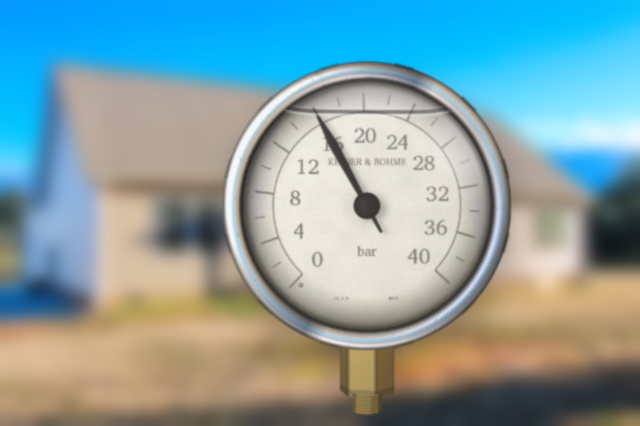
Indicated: 16bar
